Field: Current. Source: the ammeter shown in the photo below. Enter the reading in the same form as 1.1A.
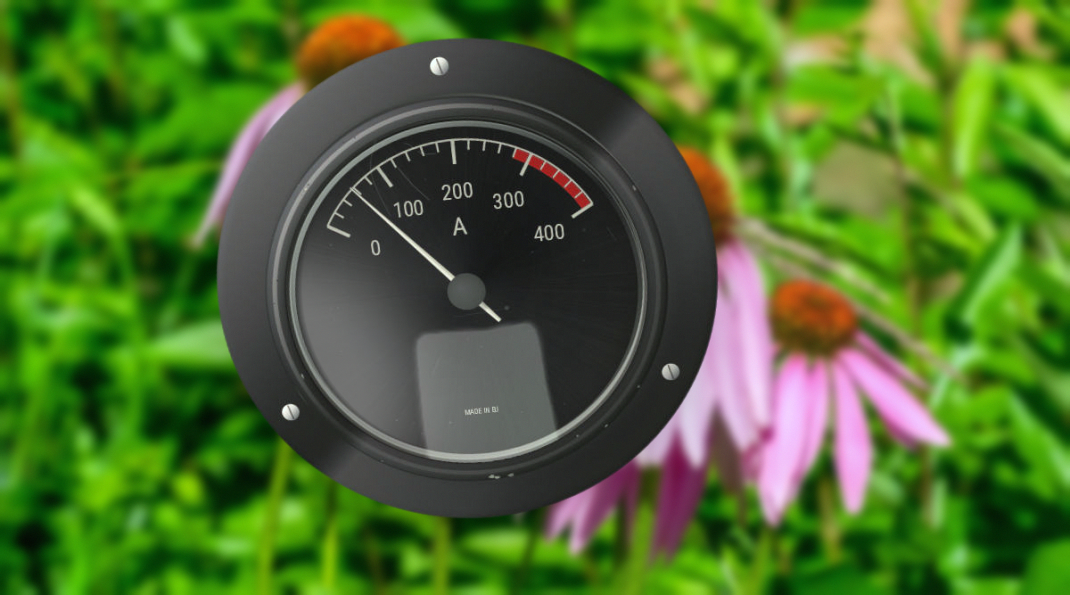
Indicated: 60A
